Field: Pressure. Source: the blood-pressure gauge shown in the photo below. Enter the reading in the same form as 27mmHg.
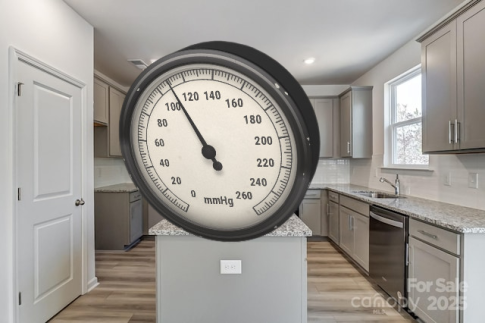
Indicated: 110mmHg
